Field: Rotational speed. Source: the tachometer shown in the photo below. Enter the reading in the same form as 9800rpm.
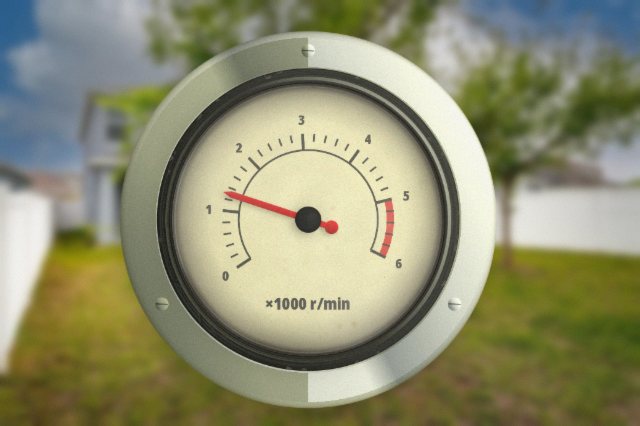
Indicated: 1300rpm
